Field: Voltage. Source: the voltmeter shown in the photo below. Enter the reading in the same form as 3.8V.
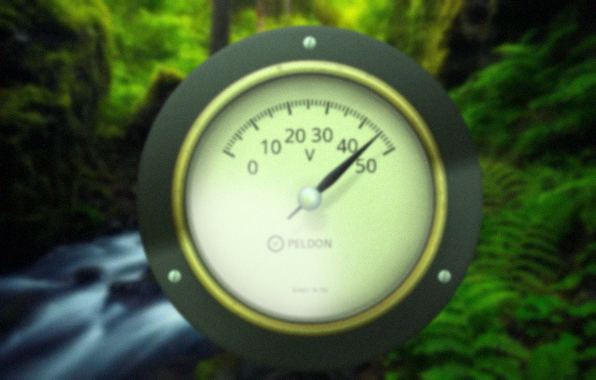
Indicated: 45V
